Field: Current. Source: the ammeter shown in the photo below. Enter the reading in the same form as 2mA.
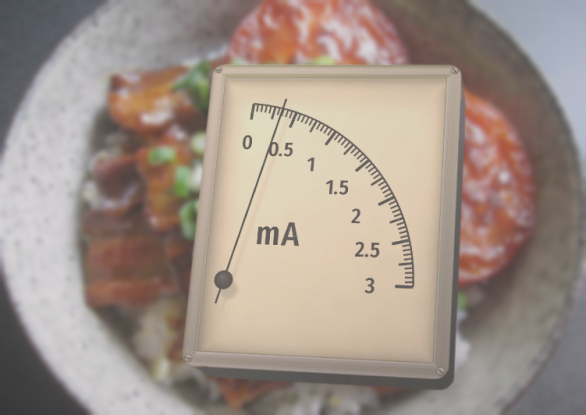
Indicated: 0.35mA
